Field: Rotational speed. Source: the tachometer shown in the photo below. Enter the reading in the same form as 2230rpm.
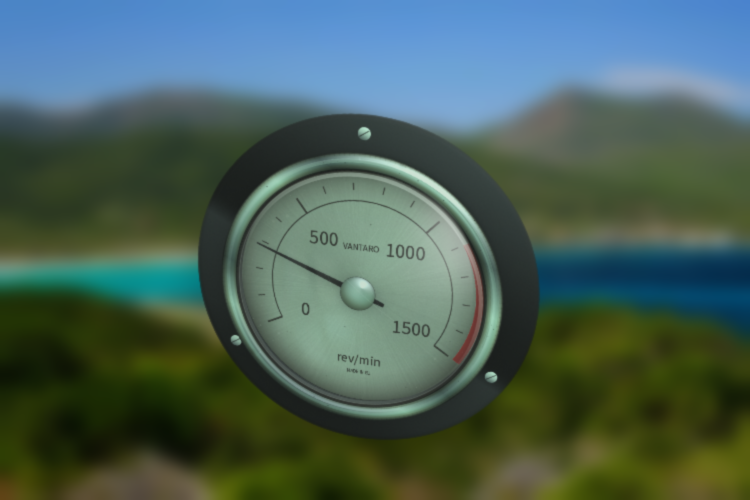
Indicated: 300rpm
